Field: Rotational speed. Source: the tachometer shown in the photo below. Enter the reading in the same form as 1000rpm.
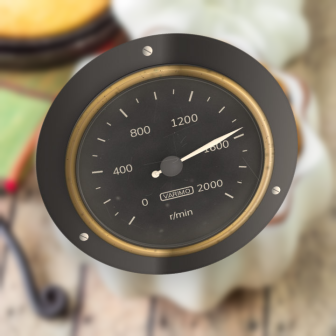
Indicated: 1550rpm
